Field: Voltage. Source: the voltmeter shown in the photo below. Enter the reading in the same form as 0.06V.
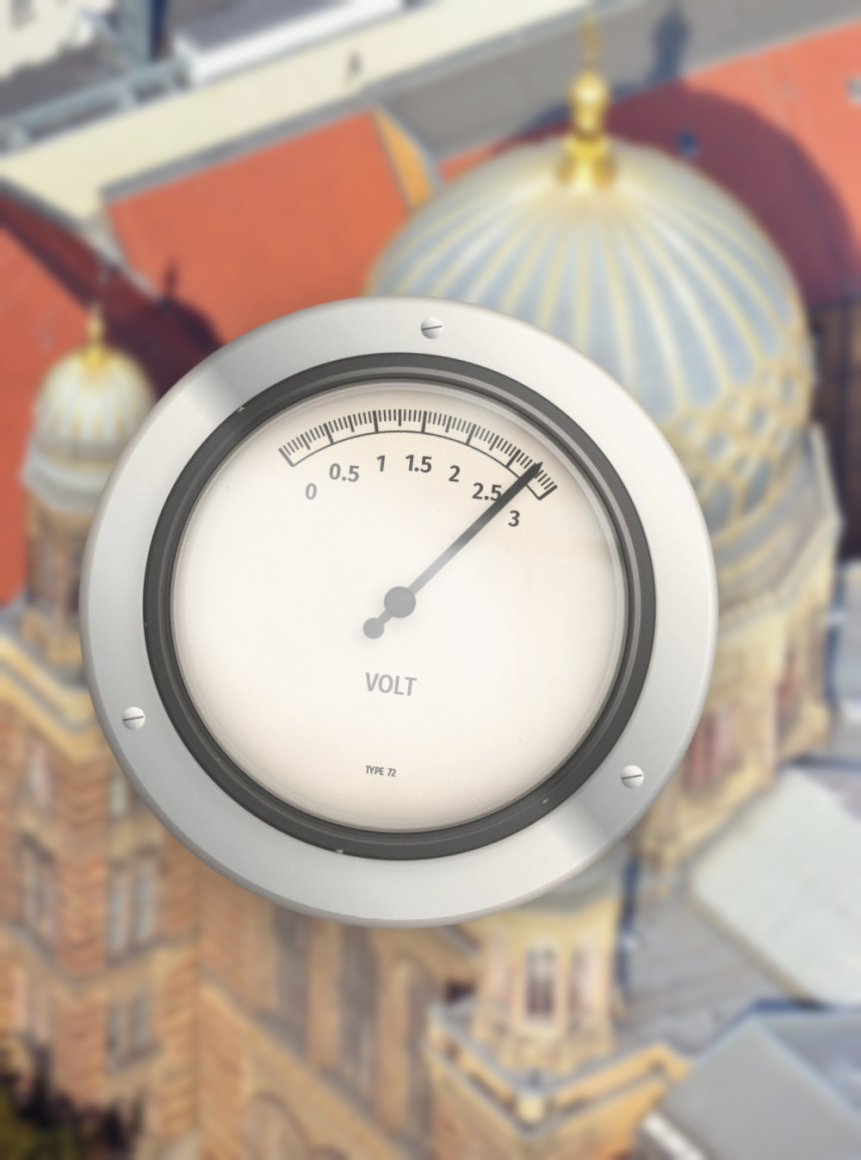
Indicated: 2.75V
